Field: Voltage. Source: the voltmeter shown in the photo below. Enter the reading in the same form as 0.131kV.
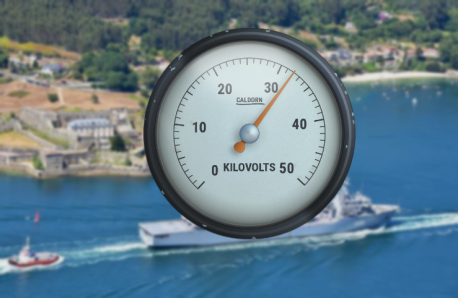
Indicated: 32kV
